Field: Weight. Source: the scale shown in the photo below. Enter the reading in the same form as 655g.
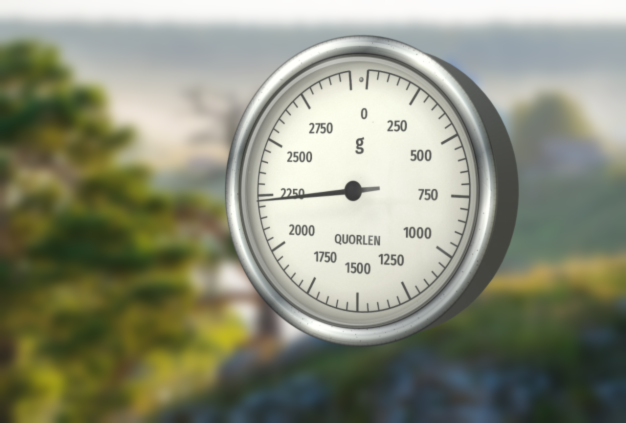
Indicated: 2225g
